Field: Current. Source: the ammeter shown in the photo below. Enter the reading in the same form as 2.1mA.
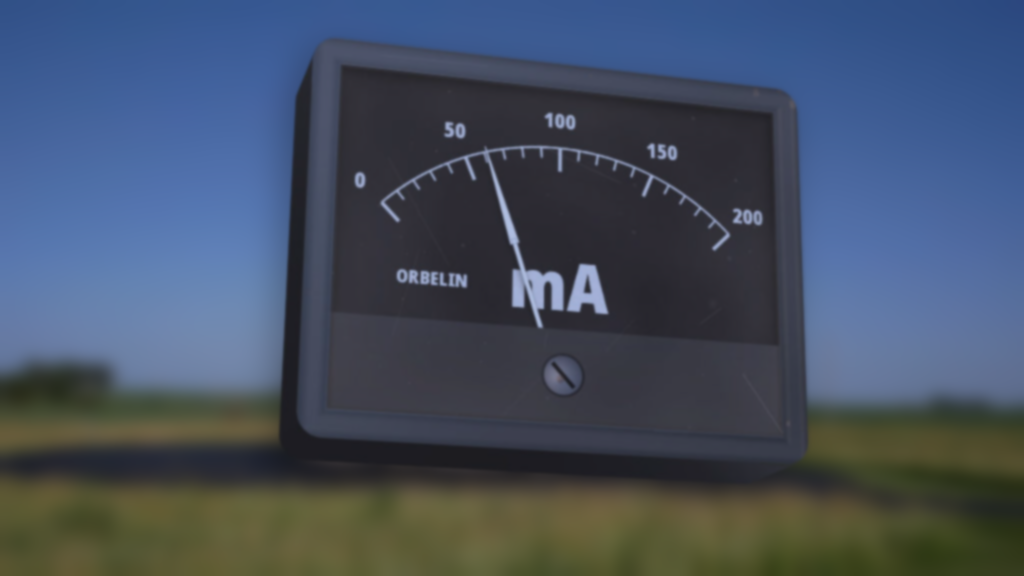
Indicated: 60mA
